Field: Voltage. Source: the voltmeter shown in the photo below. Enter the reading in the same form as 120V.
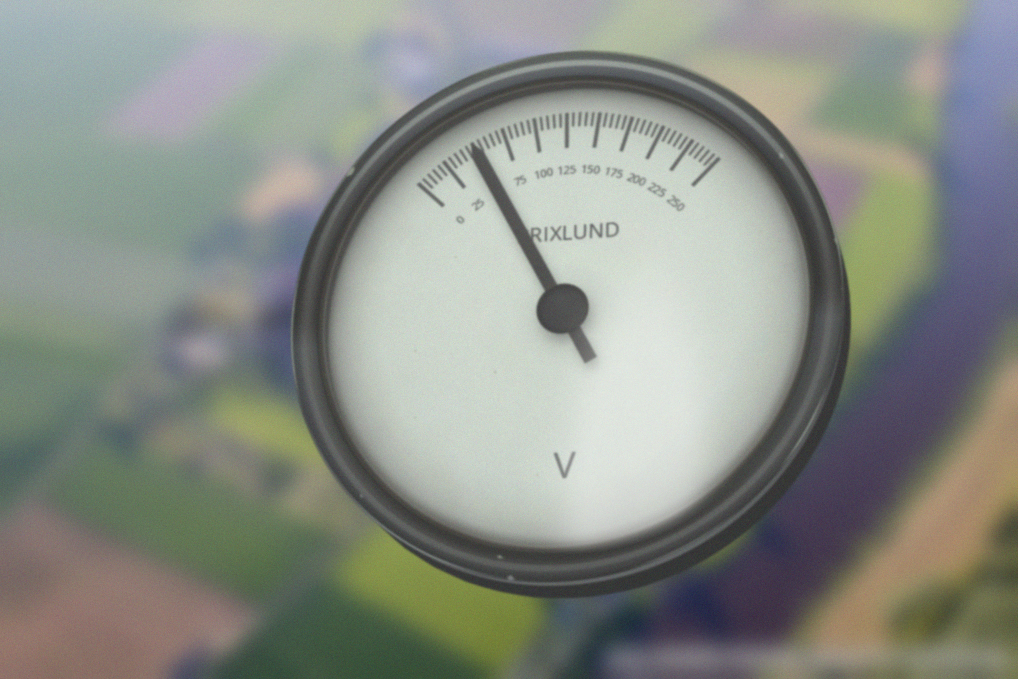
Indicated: 50V
